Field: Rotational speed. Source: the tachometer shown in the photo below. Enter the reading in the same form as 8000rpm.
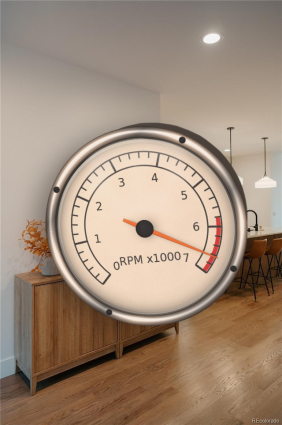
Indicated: 6600rpm
